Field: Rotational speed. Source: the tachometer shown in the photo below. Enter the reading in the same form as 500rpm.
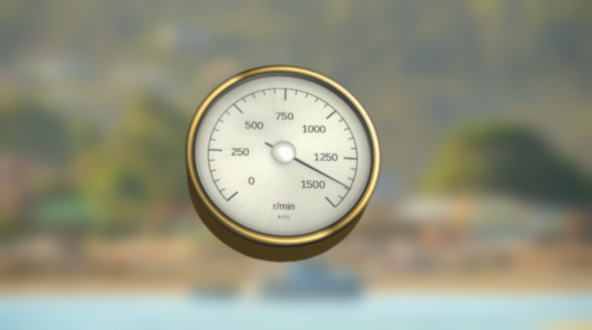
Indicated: 1400rpm
